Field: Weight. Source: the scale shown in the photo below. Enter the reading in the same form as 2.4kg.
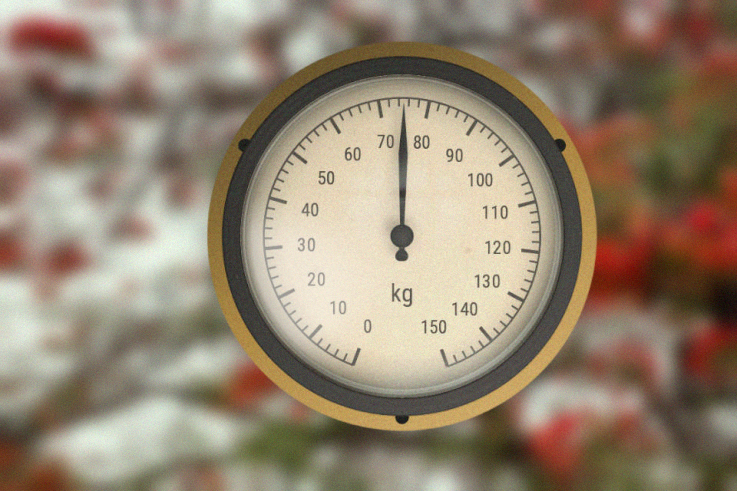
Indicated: 75kg
